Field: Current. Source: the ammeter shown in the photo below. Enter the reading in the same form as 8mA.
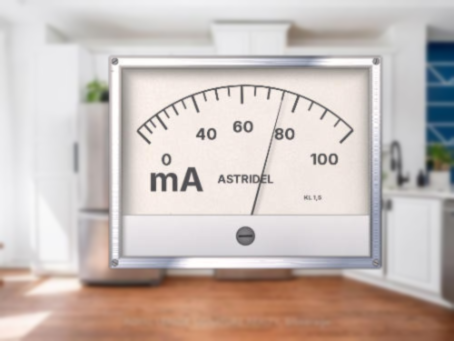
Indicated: 75mA
